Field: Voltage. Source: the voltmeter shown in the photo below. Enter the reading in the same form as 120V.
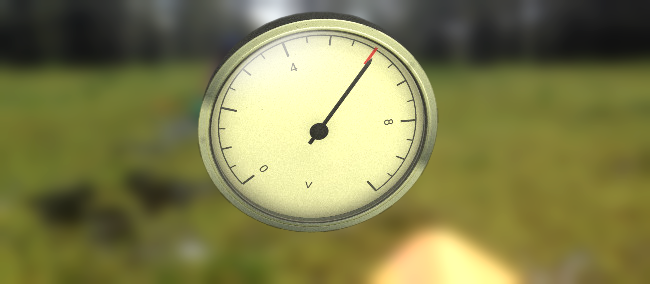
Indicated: 6V
